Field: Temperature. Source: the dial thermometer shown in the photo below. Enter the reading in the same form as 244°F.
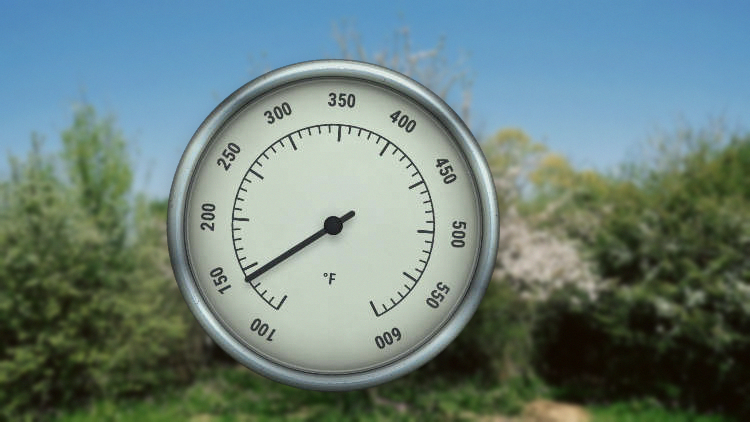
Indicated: 140°F
